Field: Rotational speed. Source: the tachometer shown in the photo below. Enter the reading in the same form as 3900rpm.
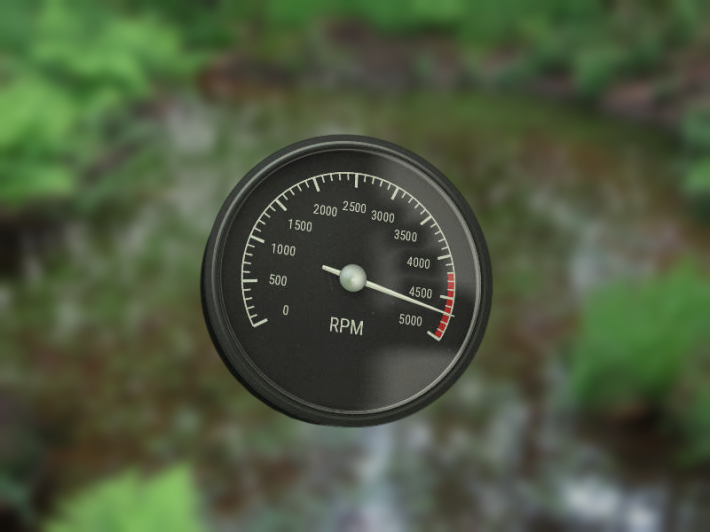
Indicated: 4700rpm
